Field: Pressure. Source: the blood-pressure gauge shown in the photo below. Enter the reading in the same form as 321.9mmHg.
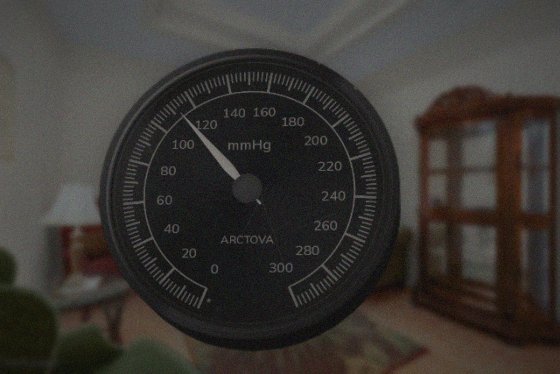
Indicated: 112mmHg
